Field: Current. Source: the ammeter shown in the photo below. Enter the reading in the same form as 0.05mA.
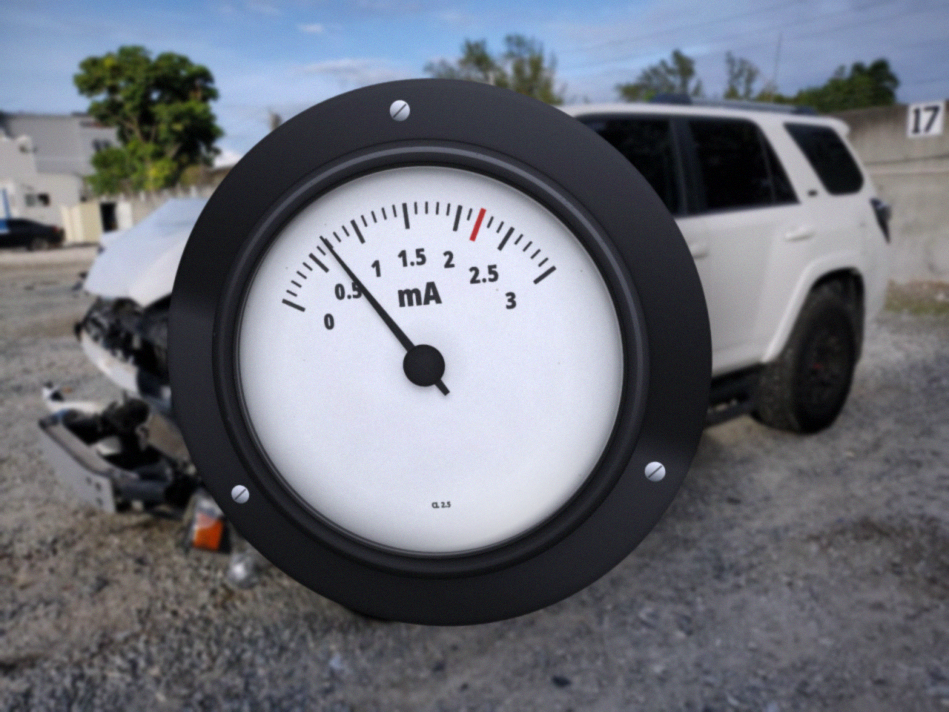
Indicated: 0.7mA
